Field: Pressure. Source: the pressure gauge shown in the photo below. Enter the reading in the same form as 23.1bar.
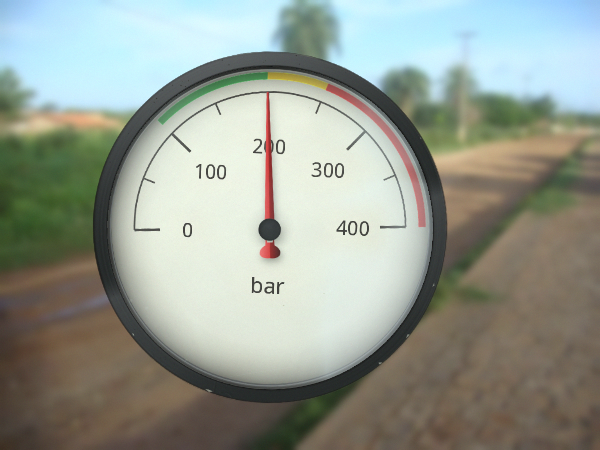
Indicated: 200bar
